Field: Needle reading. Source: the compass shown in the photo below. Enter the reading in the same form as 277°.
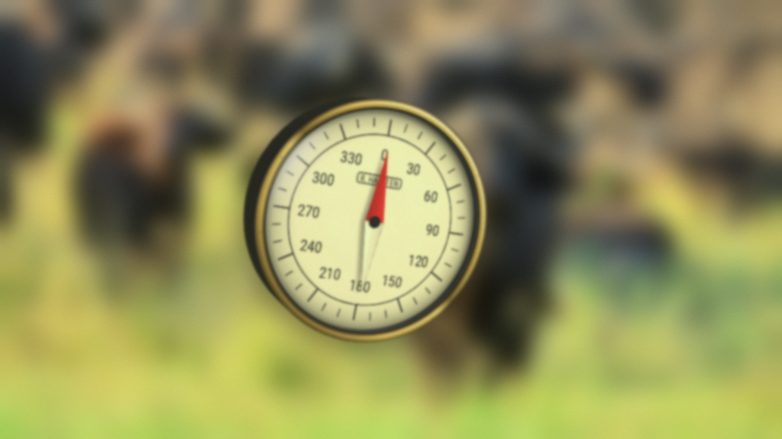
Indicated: 0°
